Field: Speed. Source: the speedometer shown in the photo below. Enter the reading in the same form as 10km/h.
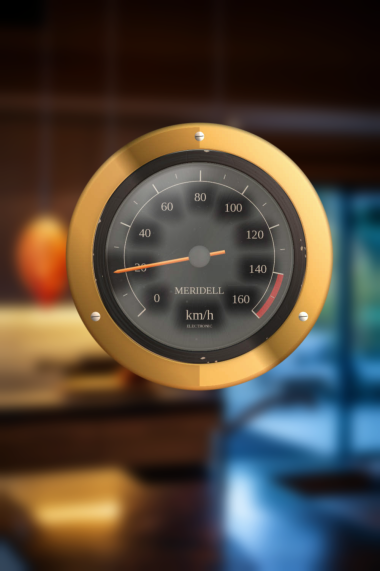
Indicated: 20km/h
